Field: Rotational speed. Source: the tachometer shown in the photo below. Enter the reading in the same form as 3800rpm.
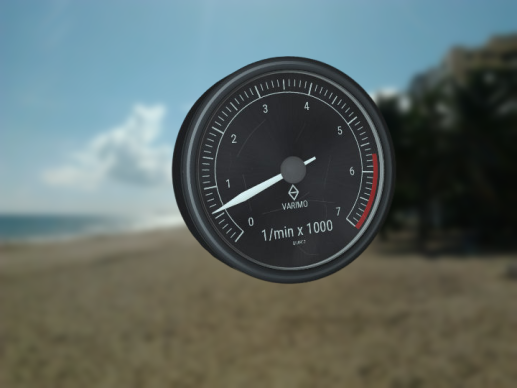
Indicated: 600rpm
